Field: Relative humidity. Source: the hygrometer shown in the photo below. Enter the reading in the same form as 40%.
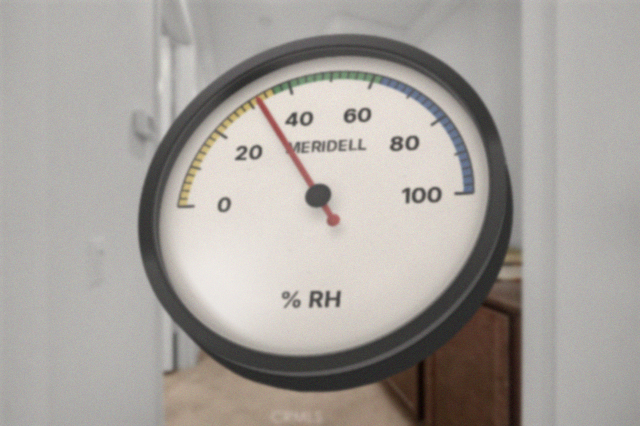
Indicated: 32%
